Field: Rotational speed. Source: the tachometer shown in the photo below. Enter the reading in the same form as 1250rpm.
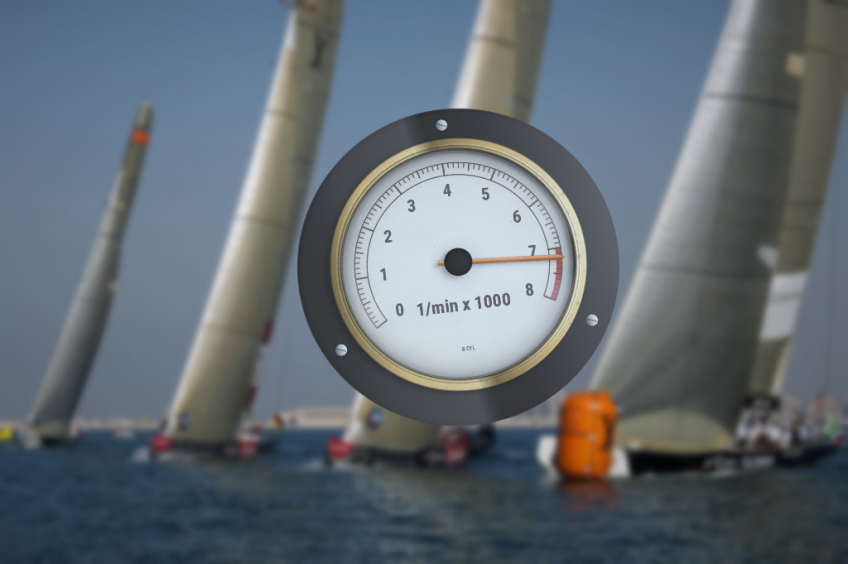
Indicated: 7200rpm
